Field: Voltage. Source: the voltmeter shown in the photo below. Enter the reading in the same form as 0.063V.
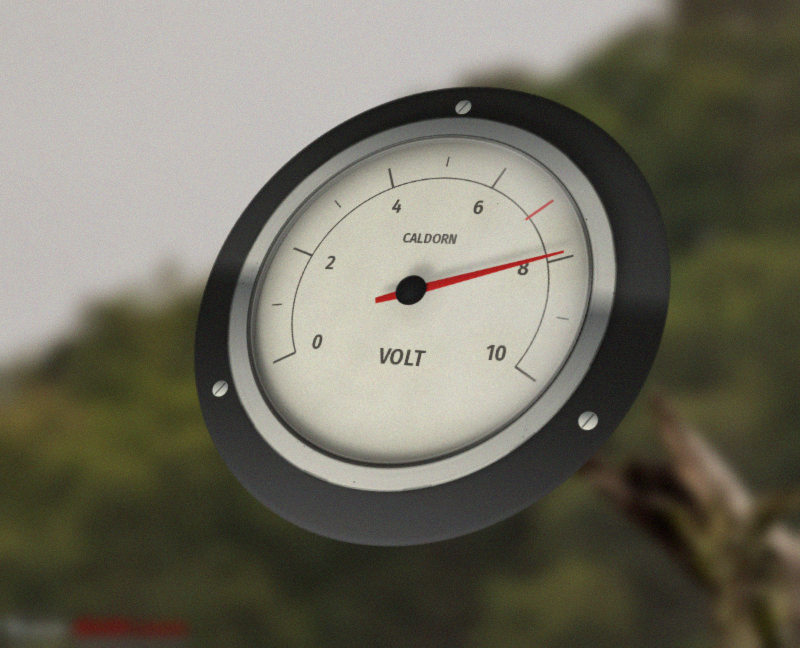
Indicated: 8V
